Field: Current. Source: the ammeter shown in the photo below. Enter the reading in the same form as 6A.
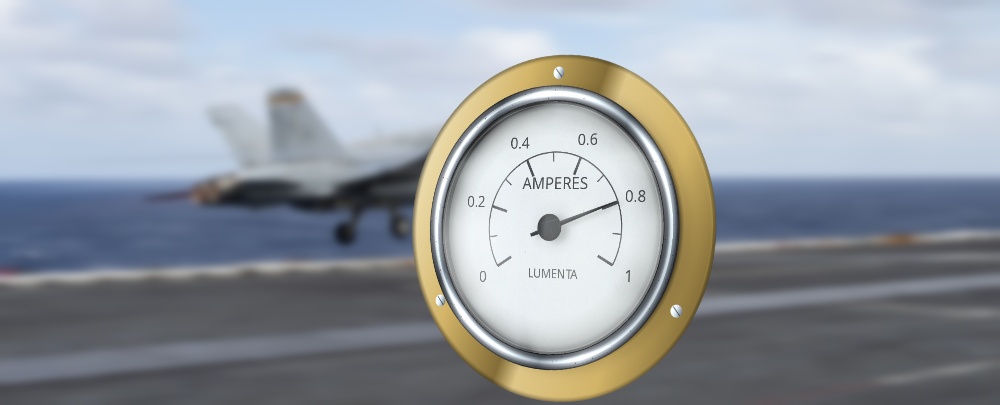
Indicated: 0.8A
